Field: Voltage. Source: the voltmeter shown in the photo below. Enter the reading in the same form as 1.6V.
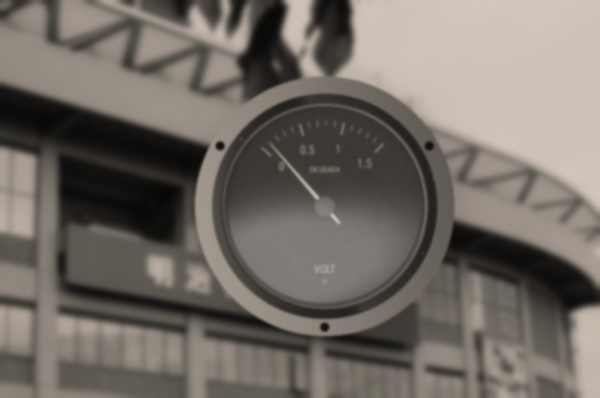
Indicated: 0.1V
